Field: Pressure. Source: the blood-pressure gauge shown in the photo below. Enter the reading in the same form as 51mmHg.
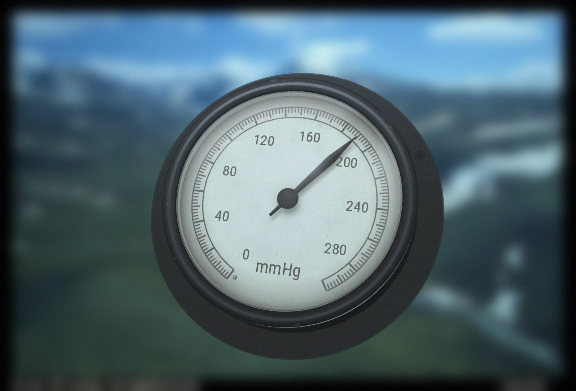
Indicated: 190mmHg
